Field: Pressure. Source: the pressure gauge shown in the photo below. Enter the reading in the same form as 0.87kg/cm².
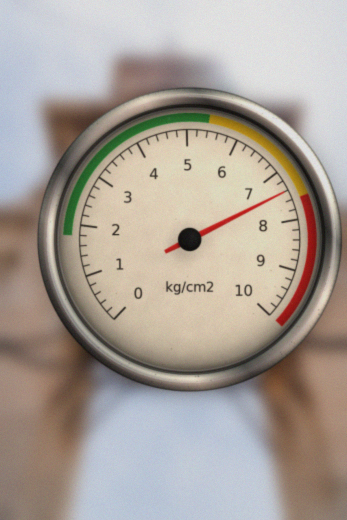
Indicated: 7.4kg/cm²
